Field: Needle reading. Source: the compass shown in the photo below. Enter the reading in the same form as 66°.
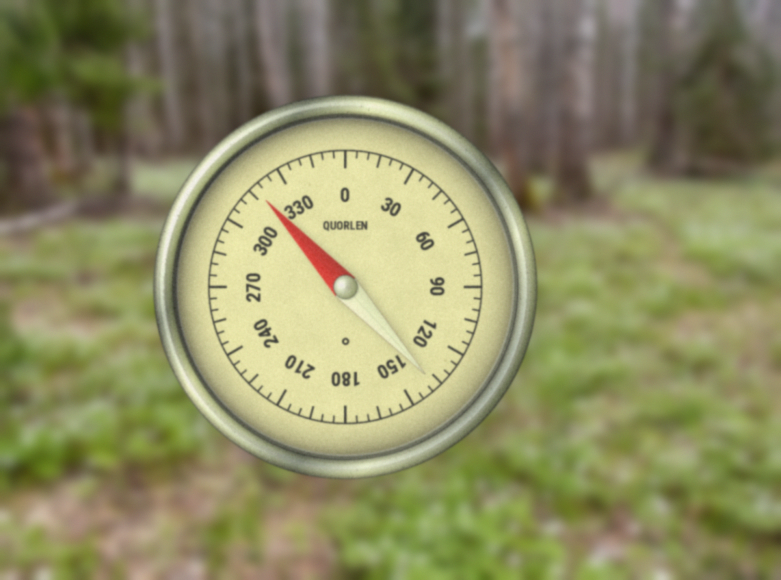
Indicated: 317.5°
